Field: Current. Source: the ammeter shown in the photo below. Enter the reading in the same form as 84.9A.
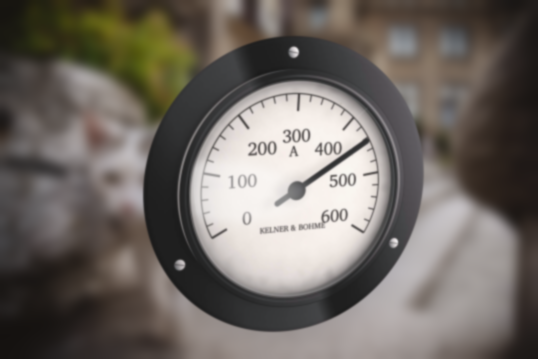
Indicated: 440A
